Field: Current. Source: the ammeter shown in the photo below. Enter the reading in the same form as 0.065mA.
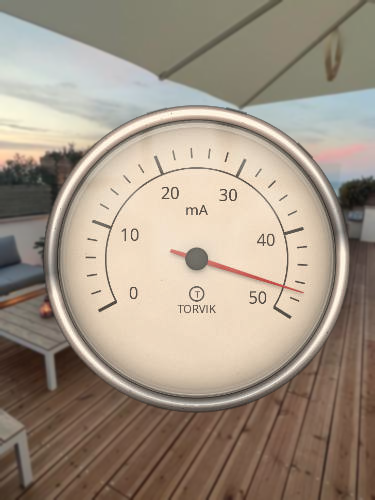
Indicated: 47mA
